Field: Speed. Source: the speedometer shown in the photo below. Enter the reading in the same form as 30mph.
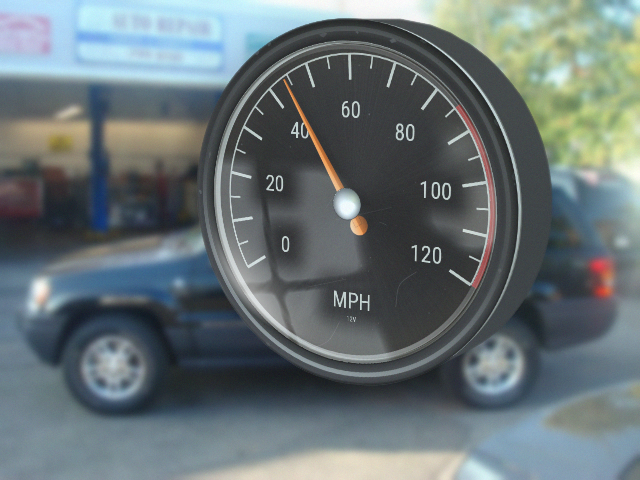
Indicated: 45mph
